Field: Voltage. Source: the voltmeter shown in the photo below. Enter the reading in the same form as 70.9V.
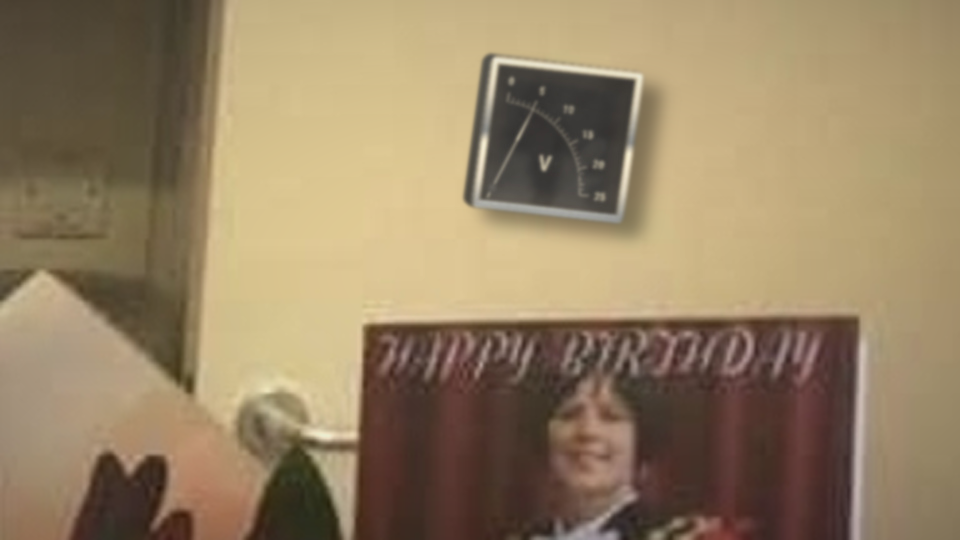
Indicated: 5V
